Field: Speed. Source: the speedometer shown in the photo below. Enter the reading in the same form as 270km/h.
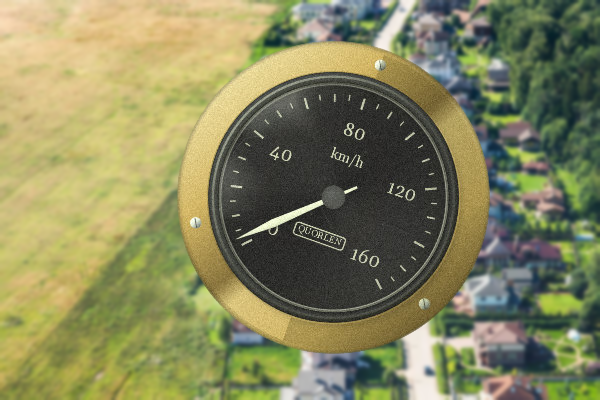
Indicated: 2.5km/h
